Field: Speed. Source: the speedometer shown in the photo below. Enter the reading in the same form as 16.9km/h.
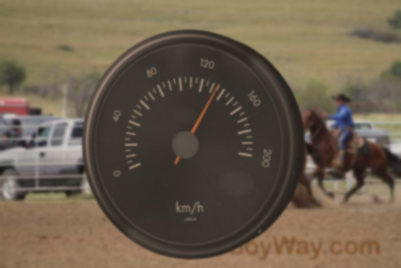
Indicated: 135km/h
